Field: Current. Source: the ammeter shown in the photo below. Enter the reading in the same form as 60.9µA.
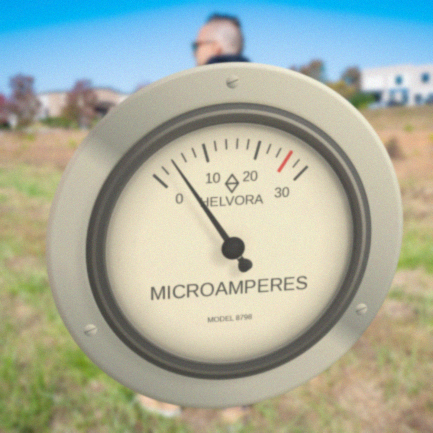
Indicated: 4µA
